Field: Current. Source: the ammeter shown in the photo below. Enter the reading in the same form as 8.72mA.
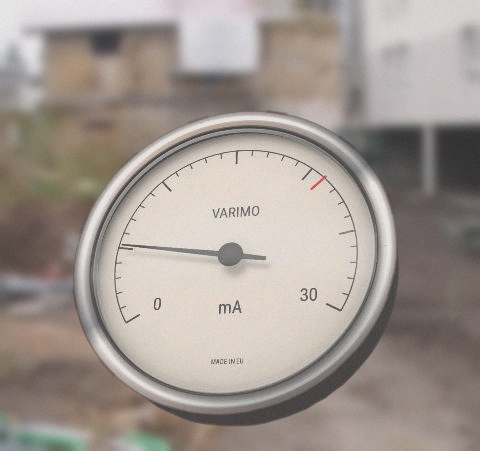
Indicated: 5mA
